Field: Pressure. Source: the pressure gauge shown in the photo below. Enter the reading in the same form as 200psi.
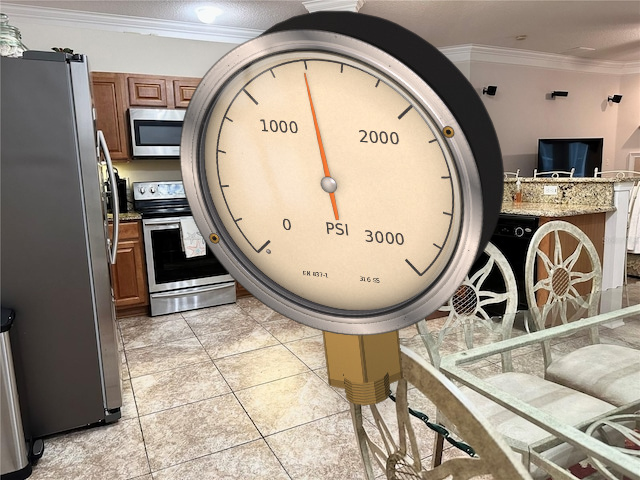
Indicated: 1400psi
